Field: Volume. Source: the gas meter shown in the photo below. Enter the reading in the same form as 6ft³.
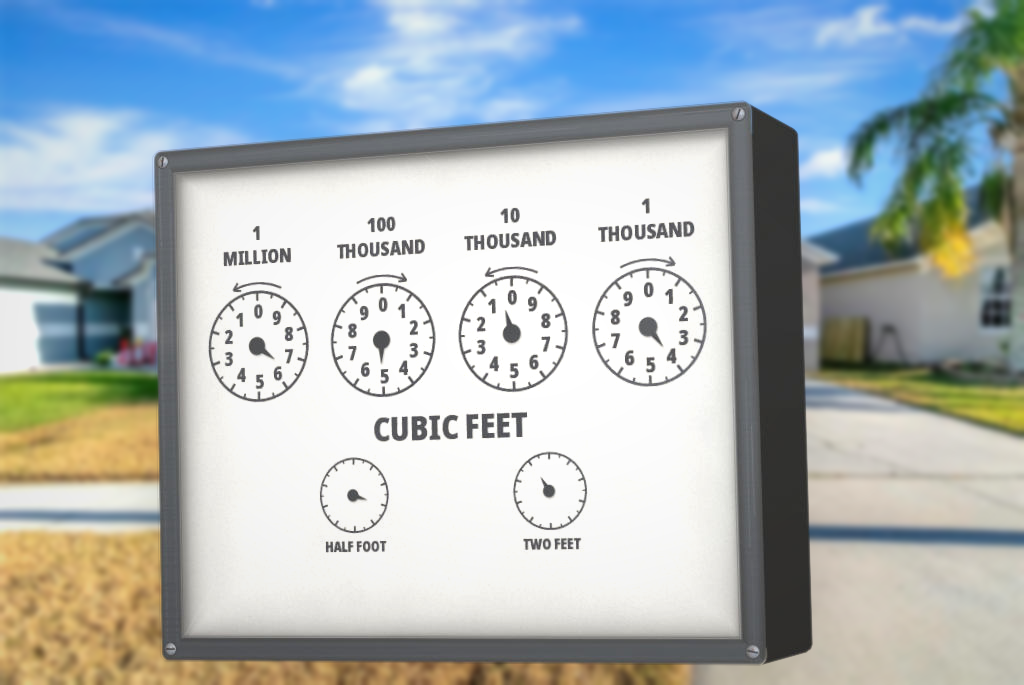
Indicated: 650400ft³
